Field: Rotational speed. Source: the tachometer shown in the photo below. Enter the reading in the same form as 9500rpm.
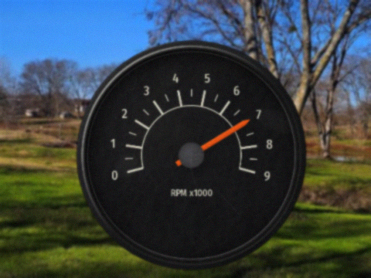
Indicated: 7000rpm
